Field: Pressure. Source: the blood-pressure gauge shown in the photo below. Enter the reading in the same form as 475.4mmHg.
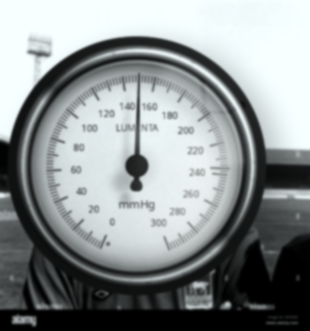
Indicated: 150mmHg
